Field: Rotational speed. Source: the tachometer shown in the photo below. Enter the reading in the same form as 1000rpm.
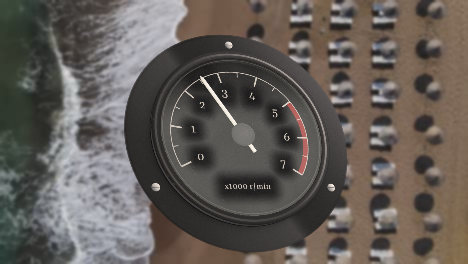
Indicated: 2500rpm
